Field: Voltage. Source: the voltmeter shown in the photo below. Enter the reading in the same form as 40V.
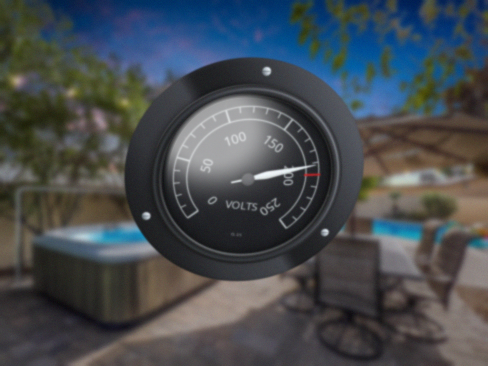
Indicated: 190V
